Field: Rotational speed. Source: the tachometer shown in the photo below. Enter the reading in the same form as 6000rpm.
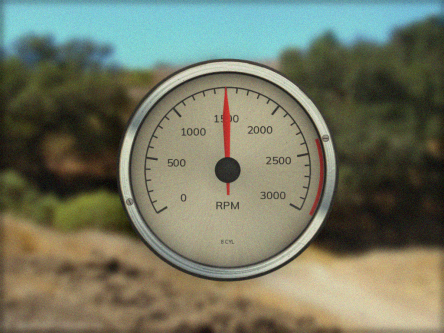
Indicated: 1500rpm
